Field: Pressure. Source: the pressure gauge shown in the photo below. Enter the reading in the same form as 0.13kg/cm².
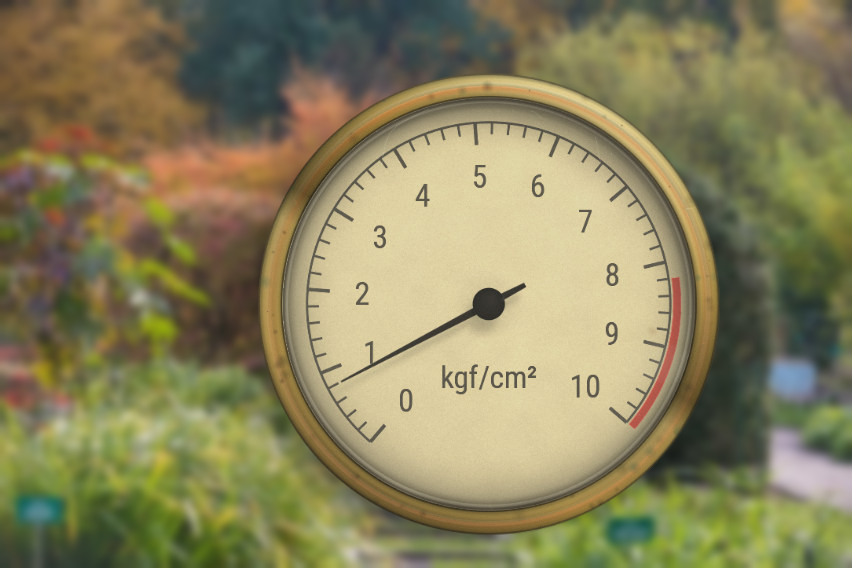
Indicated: 0.8kg/cm²
